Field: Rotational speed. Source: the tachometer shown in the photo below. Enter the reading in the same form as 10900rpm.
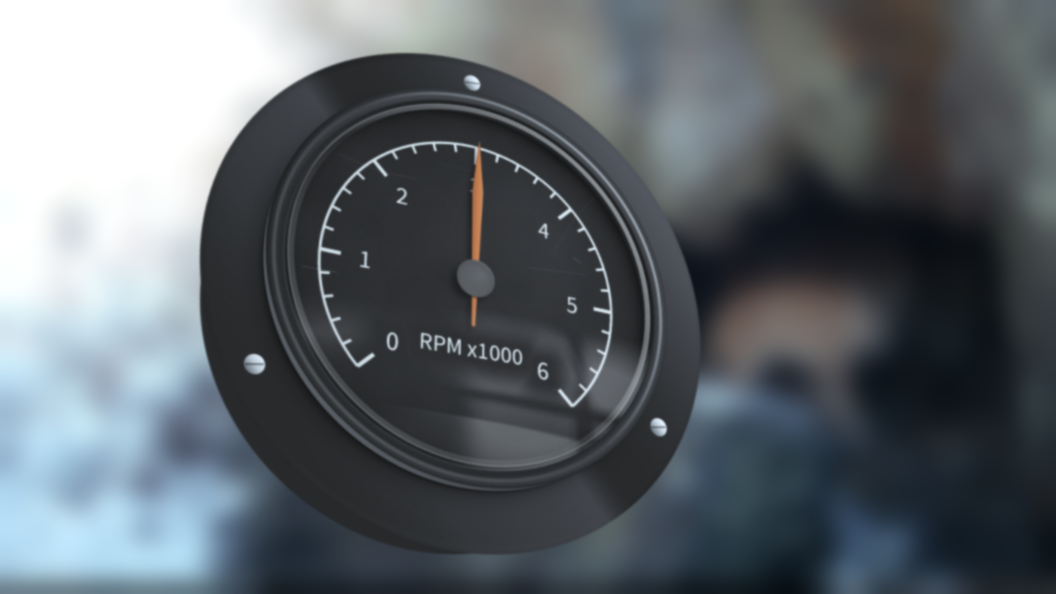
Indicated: 3000rpm
